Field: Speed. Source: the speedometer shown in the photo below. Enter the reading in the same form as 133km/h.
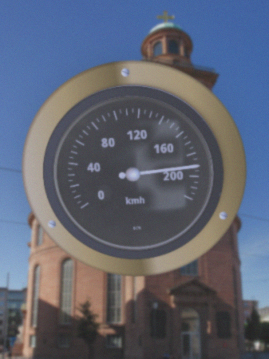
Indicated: 190km/h
